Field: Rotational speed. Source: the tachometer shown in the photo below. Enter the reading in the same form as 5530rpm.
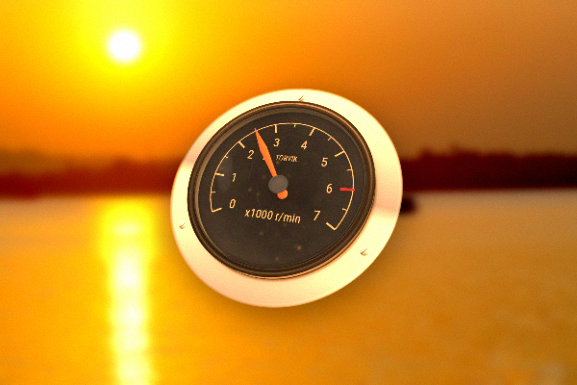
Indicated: 2500rpm
